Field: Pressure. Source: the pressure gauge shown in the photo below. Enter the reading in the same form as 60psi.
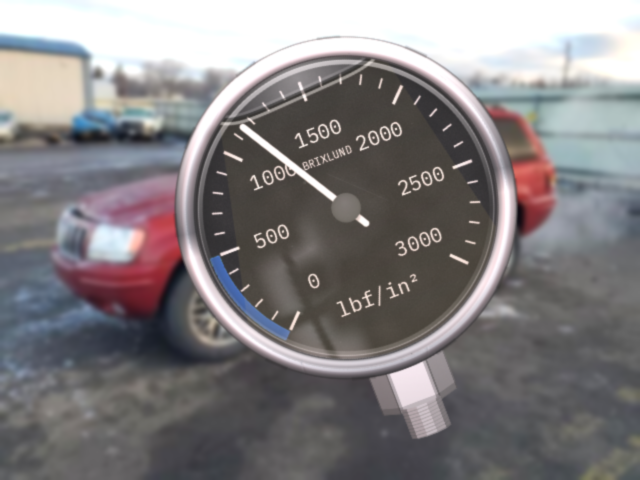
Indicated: 1150psi
